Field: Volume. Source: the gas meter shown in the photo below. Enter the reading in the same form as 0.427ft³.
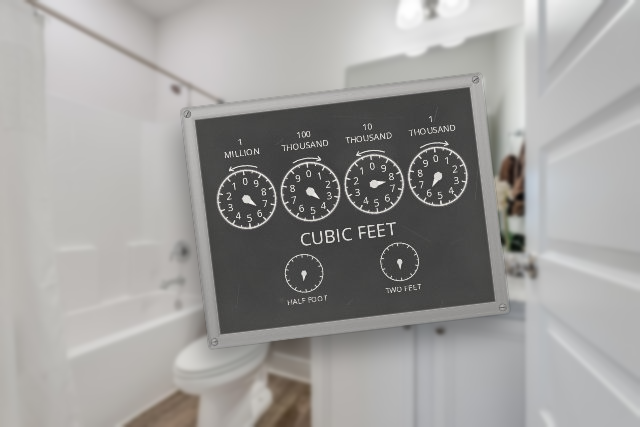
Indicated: 637600ft³
